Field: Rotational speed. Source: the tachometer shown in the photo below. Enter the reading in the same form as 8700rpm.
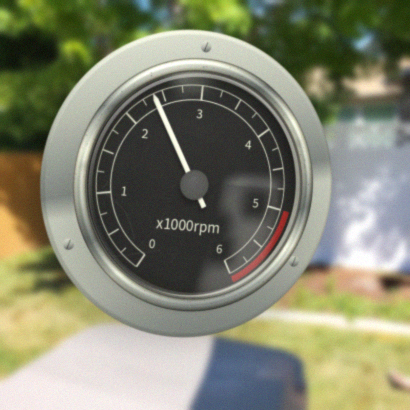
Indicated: 2375rpm
